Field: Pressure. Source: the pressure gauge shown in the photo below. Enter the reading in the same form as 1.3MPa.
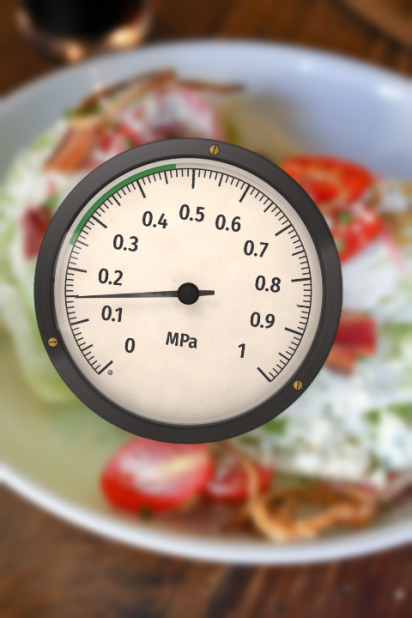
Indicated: 0.15MPa
